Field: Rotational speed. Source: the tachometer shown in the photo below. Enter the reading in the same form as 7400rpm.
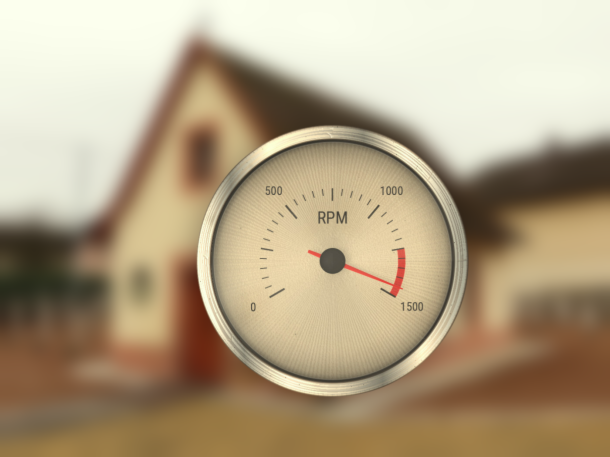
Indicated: 1450rpm
